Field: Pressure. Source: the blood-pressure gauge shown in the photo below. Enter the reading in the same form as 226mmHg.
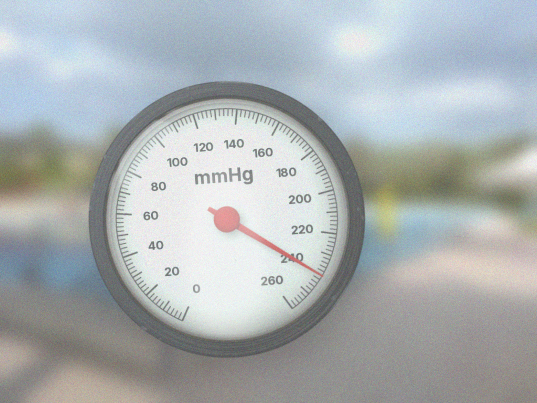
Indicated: 240mmHg
